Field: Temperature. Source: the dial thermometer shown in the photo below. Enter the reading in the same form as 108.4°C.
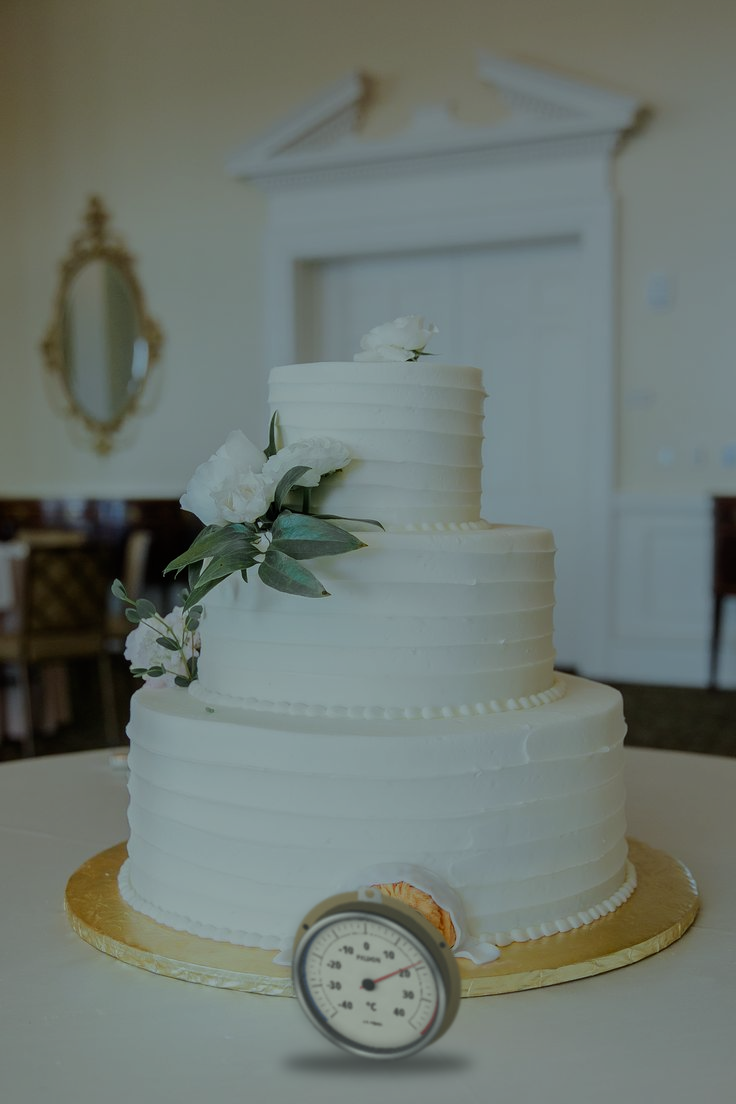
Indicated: 18°C
